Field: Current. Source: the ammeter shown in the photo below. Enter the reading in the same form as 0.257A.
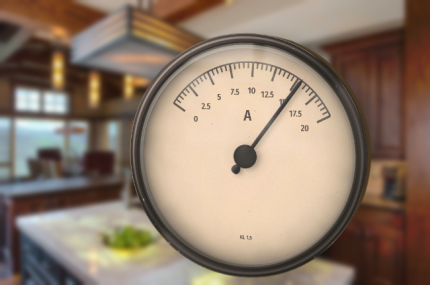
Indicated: 15.5A
